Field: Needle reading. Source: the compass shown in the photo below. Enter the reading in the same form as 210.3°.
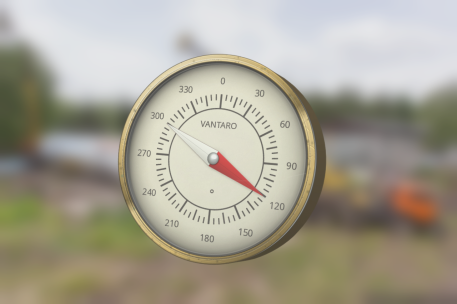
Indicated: 120°
